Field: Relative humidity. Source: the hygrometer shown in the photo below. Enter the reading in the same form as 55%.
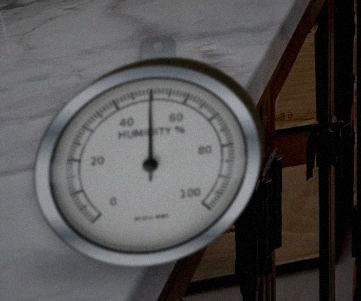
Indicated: 50%
